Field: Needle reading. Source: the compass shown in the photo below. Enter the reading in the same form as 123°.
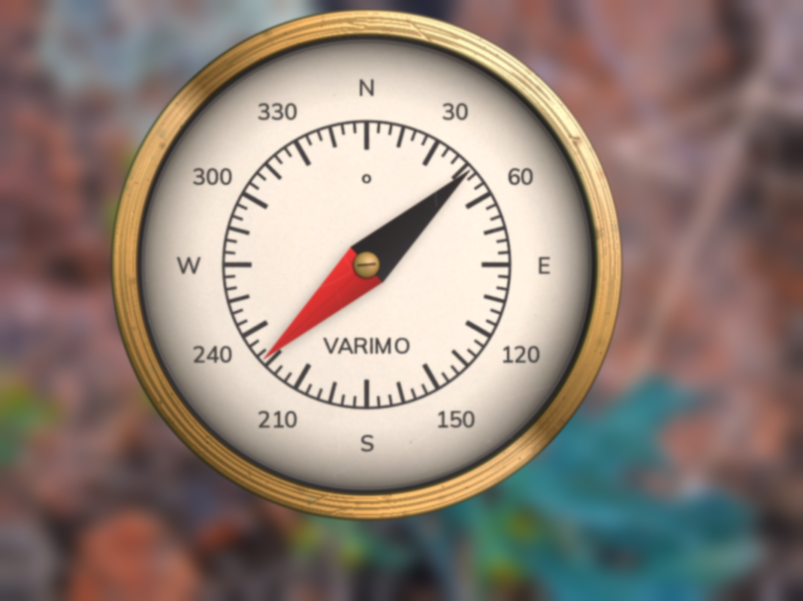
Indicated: 227.5°
